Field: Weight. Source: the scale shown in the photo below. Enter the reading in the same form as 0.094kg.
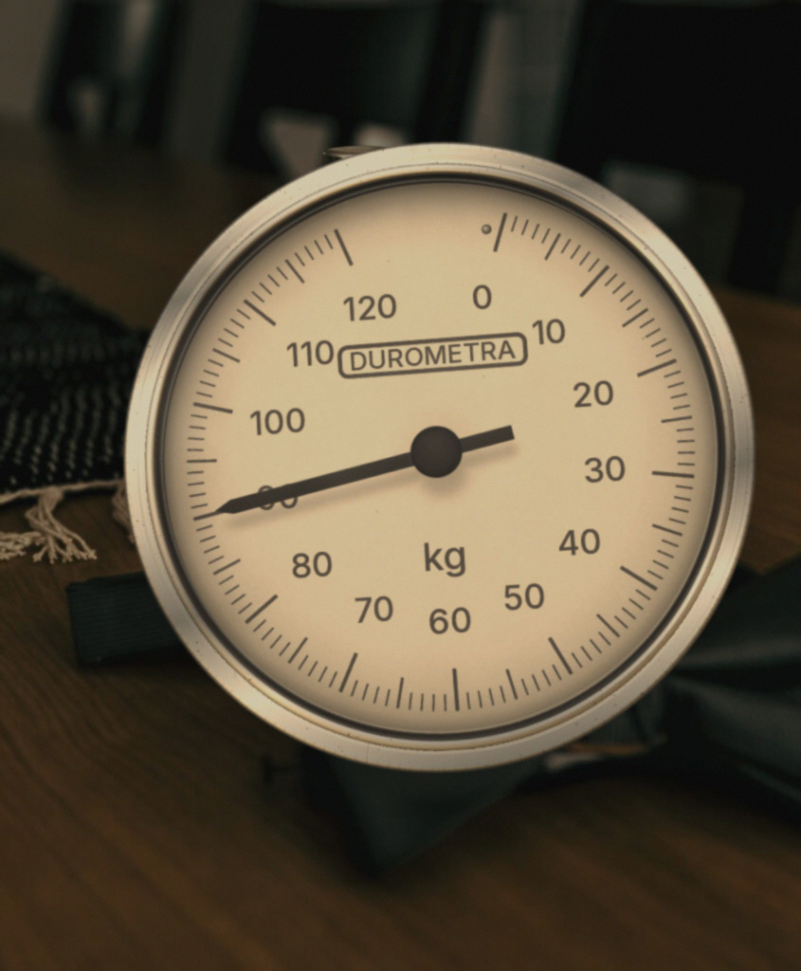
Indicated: 90kg
